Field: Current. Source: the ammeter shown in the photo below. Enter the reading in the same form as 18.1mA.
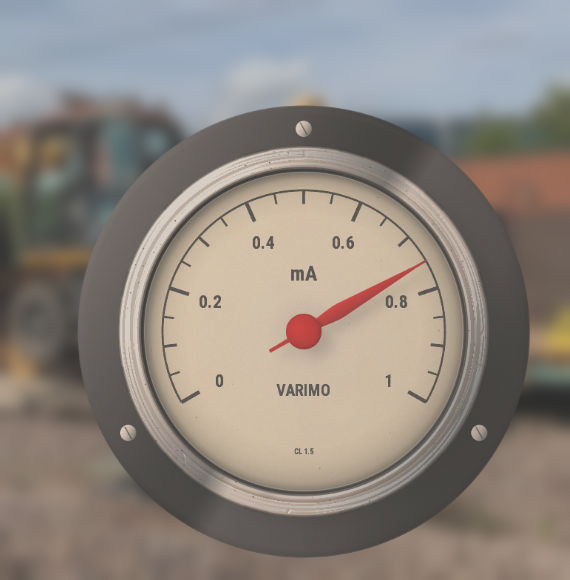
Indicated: 0.75mA
